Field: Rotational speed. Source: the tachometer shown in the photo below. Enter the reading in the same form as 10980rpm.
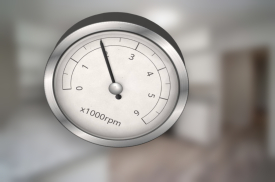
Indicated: 2000rpm
